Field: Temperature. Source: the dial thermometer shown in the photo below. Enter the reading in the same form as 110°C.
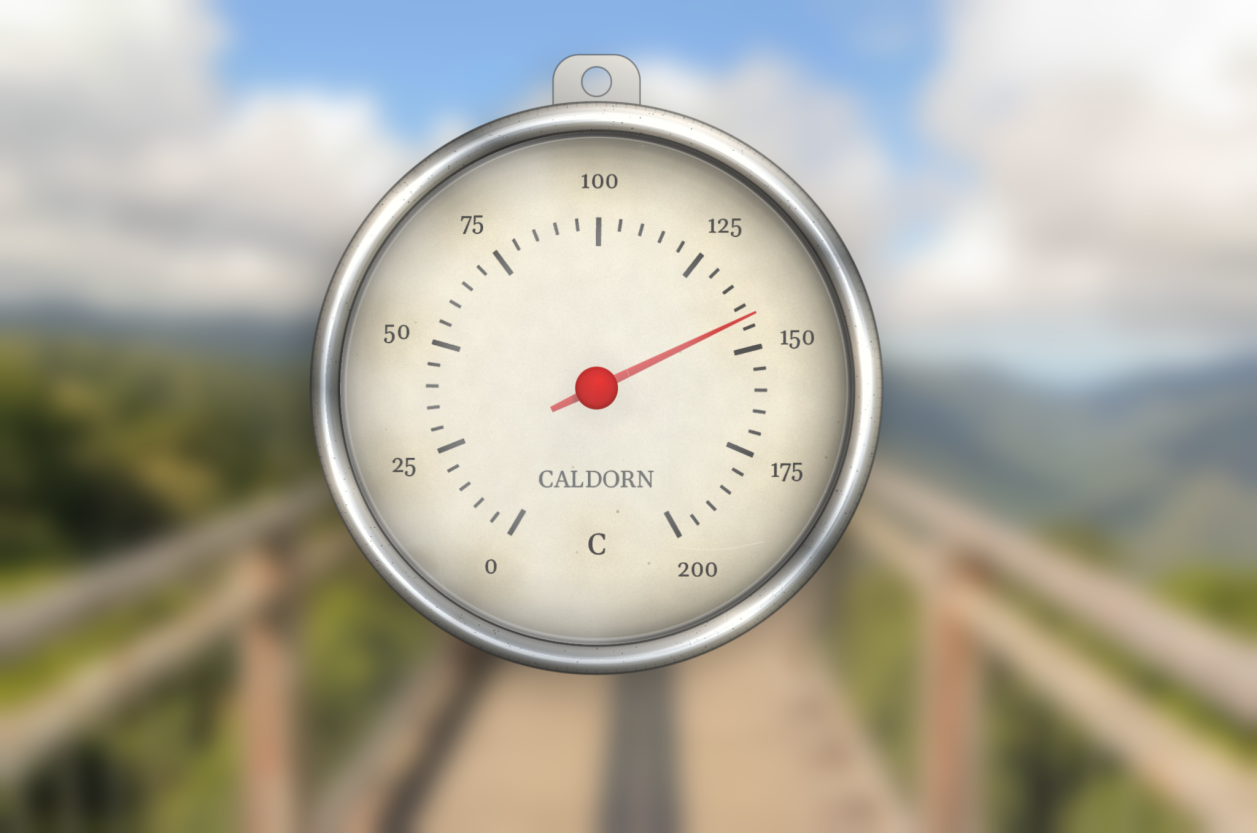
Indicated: 142.5°C
